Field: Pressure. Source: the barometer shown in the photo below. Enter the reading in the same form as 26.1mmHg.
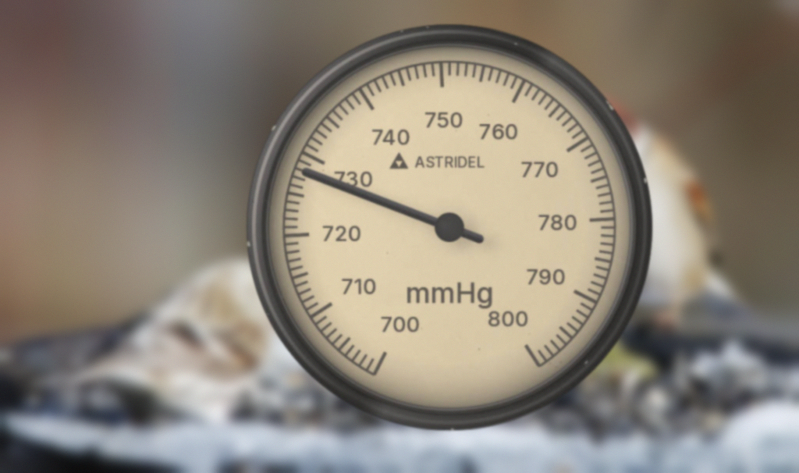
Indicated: 728mmHg
